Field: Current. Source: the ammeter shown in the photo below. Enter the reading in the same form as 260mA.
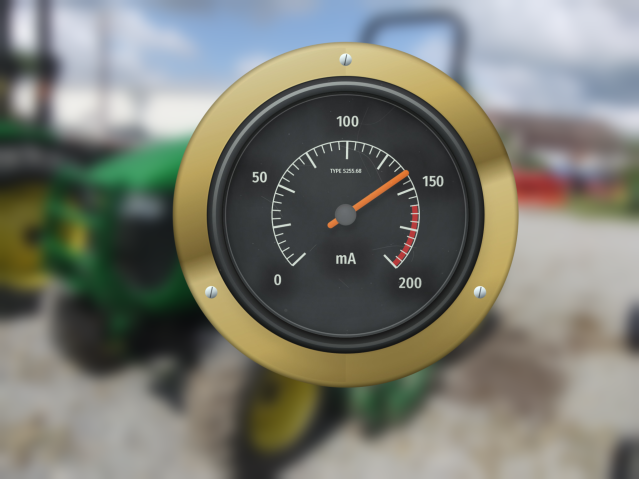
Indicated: 140mA
